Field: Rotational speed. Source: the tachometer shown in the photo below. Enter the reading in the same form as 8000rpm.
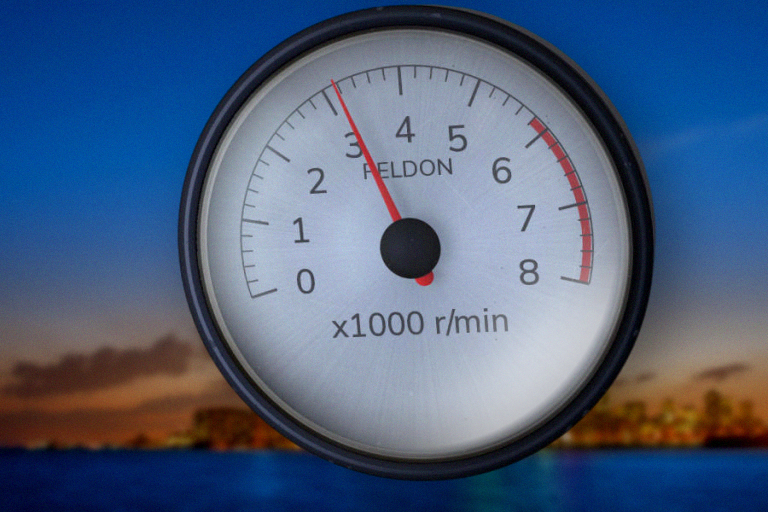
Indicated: 3200rpm
